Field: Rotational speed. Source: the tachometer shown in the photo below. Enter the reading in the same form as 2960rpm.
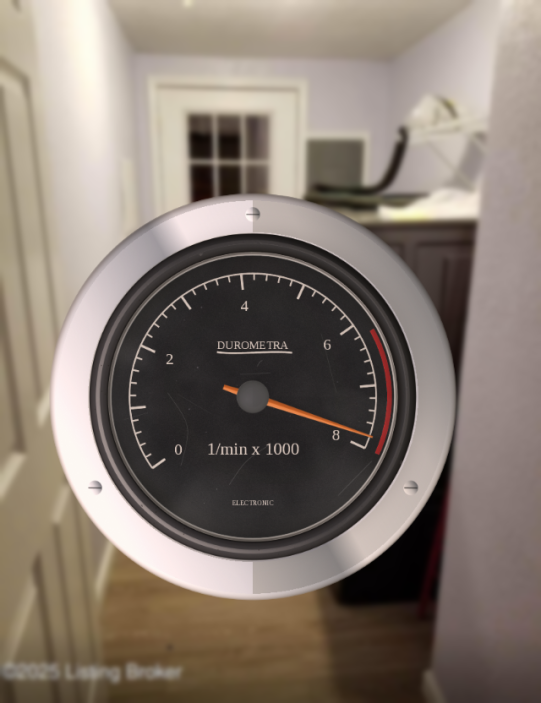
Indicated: 7800rpm
